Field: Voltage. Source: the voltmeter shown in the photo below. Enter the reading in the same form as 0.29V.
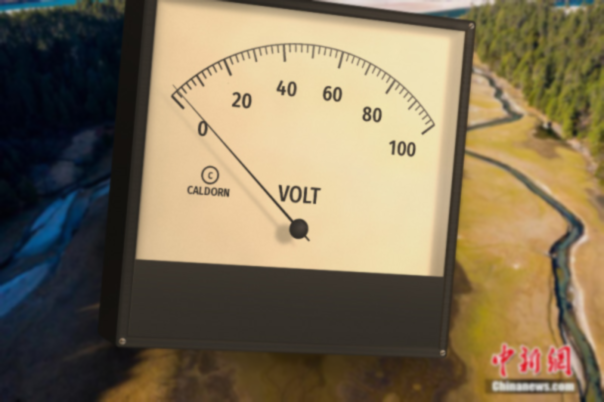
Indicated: 2V
